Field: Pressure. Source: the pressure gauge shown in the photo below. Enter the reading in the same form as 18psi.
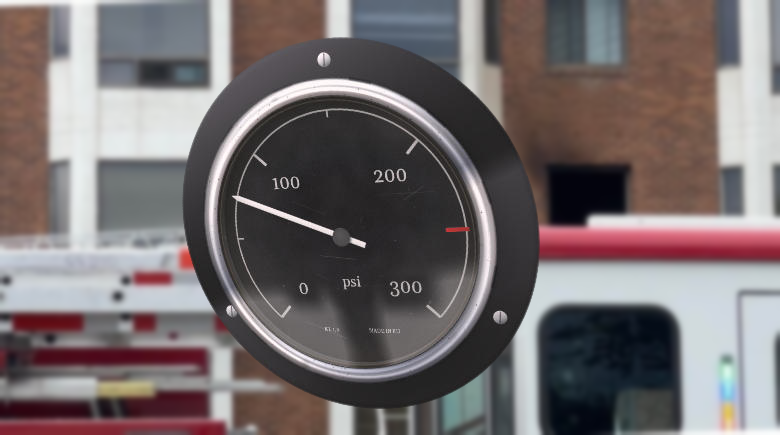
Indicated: 75psi
